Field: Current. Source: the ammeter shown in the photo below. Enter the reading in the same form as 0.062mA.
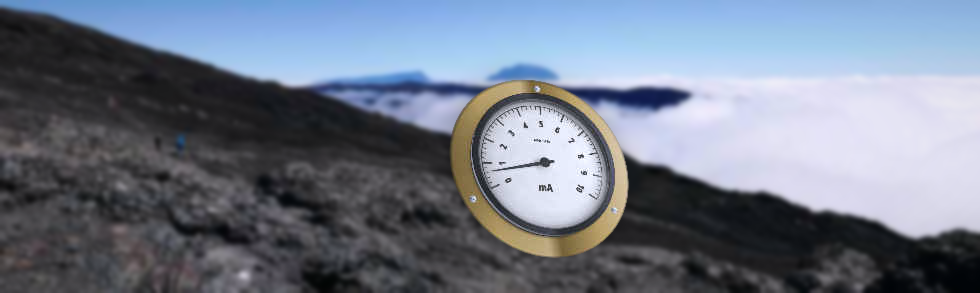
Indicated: 0.6mA
